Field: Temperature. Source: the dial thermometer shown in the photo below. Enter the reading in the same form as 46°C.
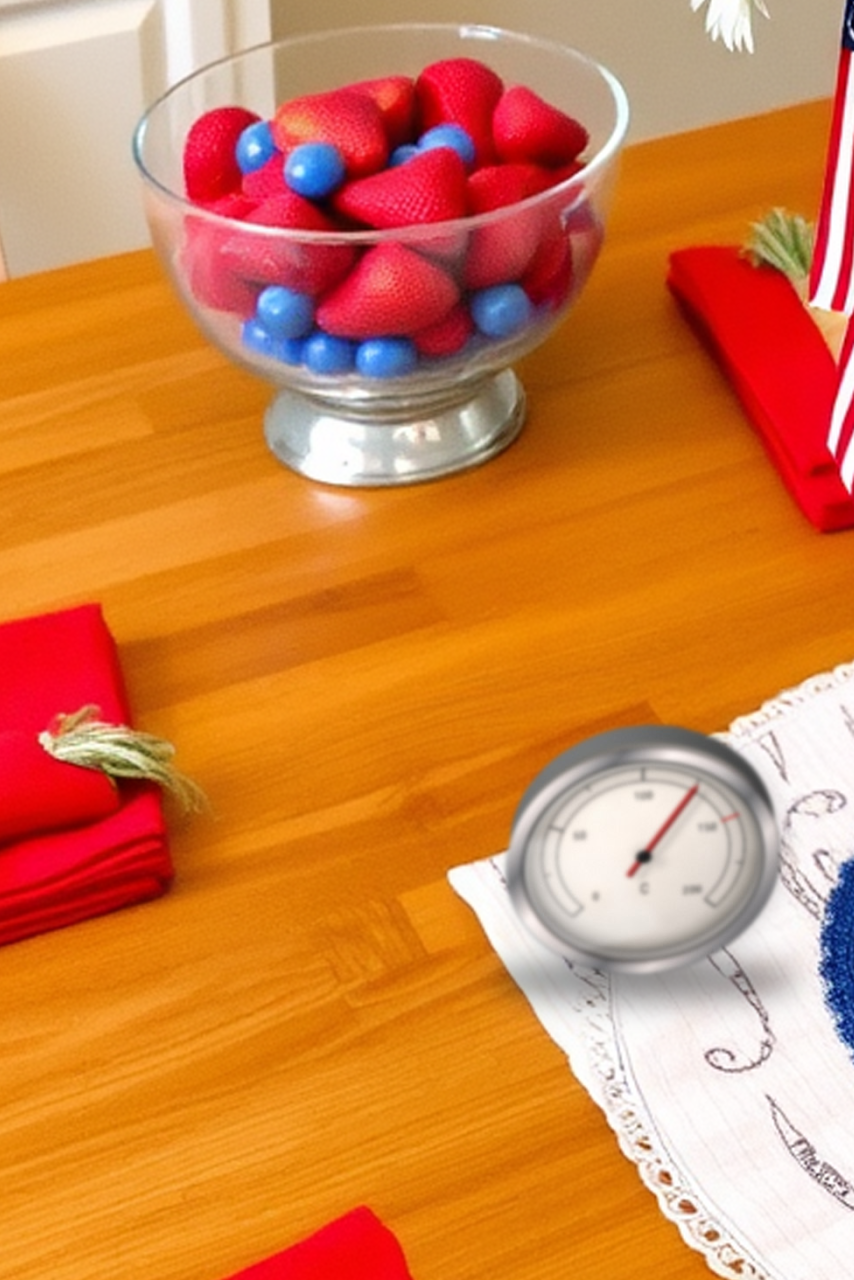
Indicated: 125°C
